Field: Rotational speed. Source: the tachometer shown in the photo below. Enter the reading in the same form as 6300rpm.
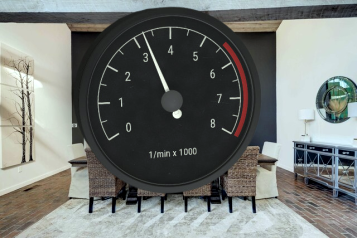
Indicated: 3250rpm
